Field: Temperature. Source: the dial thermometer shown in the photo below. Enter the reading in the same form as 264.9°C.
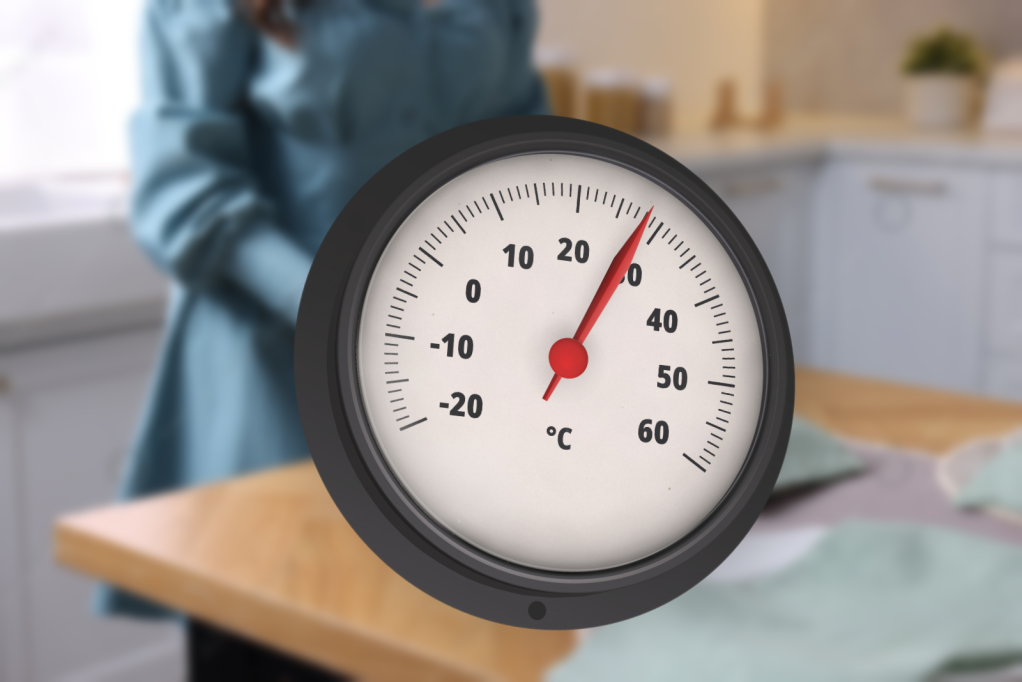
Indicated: 28°C
